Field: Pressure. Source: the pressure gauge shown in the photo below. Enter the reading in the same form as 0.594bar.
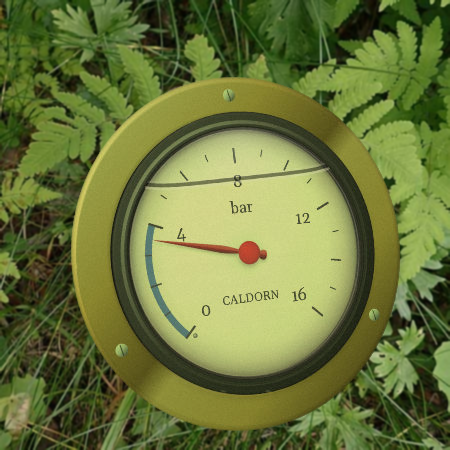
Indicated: 3.5bar
